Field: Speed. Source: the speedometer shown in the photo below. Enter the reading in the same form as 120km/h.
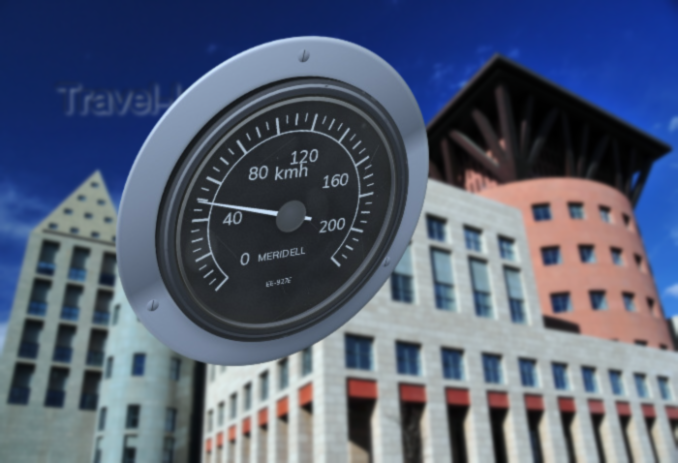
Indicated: 50km/h
